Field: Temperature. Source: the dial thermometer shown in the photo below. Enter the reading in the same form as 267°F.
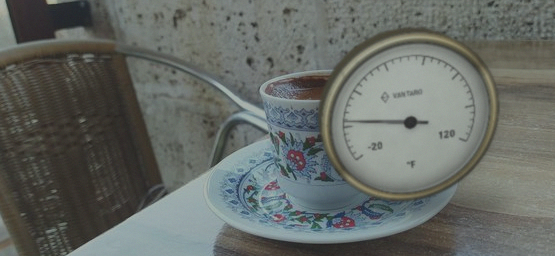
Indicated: 4°F
